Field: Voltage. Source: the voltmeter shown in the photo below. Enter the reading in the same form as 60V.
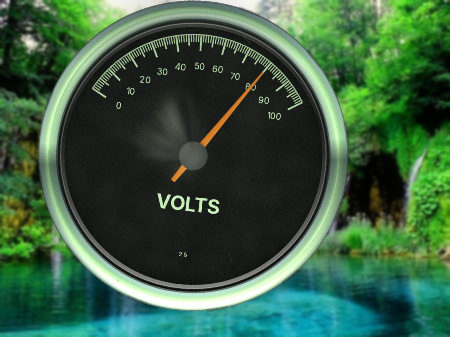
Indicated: 80V
